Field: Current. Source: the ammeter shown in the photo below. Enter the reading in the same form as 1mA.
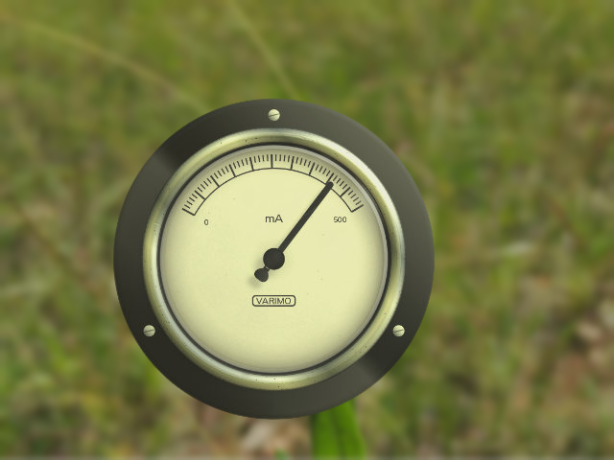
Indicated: 410mA
